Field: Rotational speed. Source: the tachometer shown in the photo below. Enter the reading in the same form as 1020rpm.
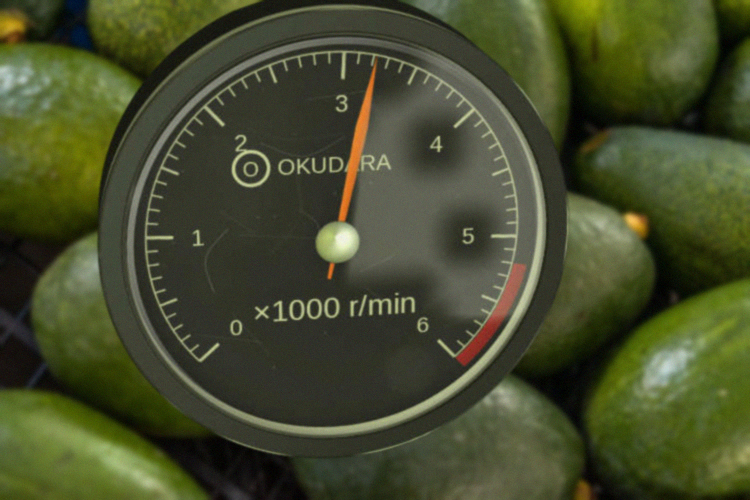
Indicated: 3200rpm
